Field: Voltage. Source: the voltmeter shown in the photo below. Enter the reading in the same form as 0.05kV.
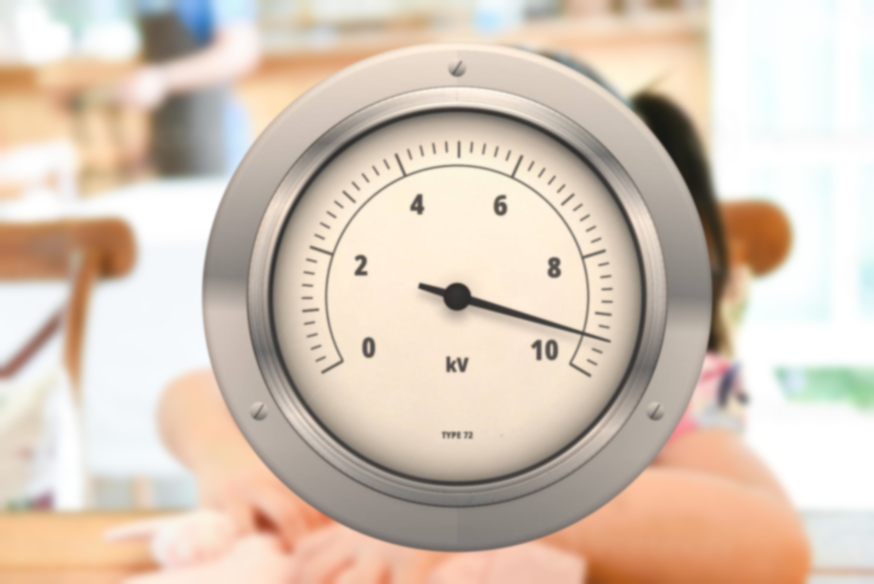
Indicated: 9.4kV
